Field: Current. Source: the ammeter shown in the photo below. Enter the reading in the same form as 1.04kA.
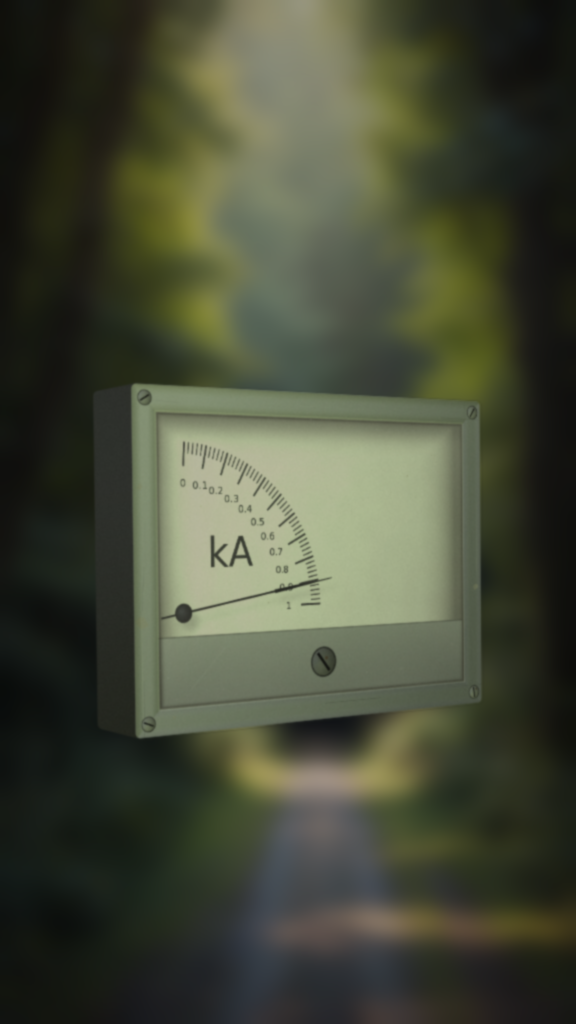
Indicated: 0.9kA
